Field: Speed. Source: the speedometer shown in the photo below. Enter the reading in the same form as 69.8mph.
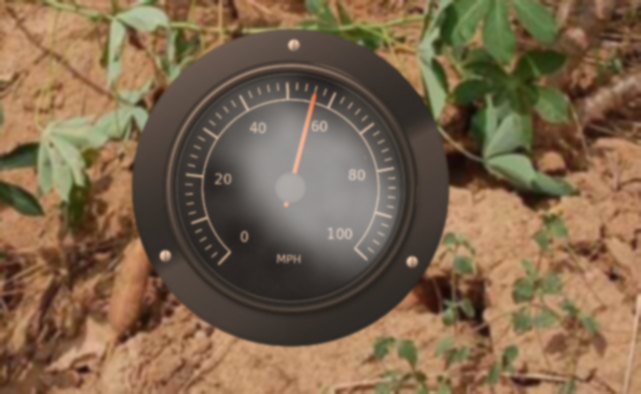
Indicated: 56mph
